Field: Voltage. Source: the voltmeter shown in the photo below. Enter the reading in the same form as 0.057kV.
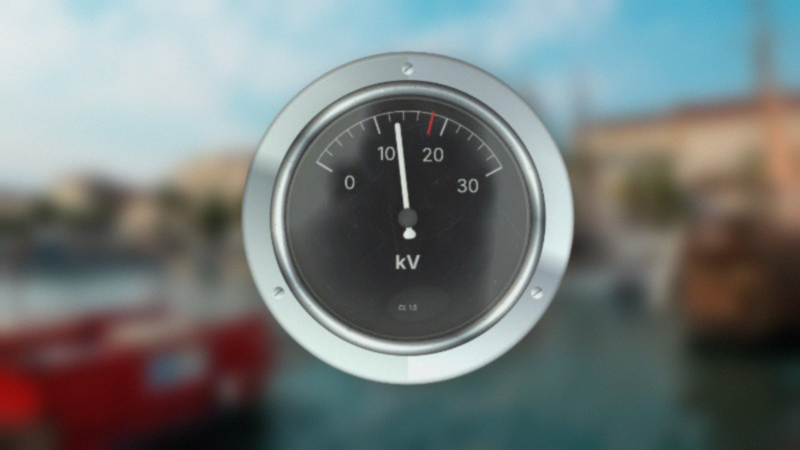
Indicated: 13kV
